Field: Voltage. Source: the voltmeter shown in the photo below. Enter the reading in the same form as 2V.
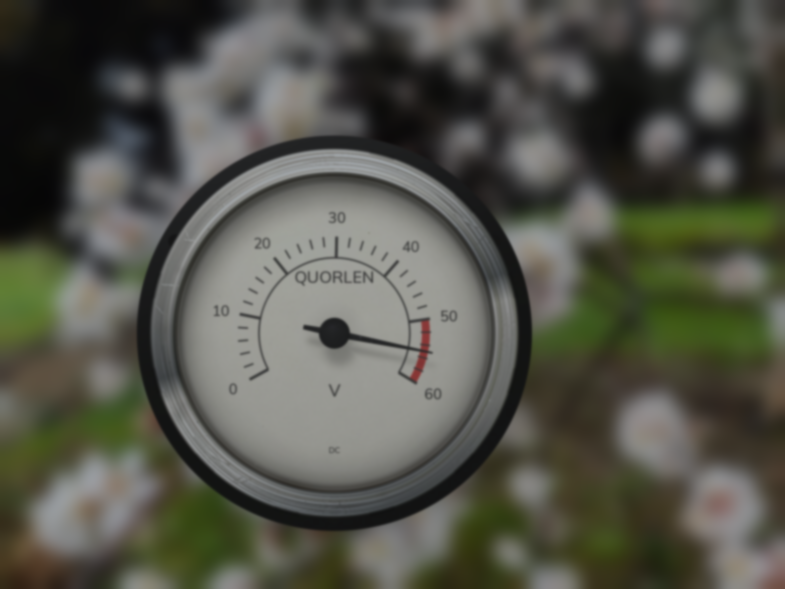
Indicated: 55V
